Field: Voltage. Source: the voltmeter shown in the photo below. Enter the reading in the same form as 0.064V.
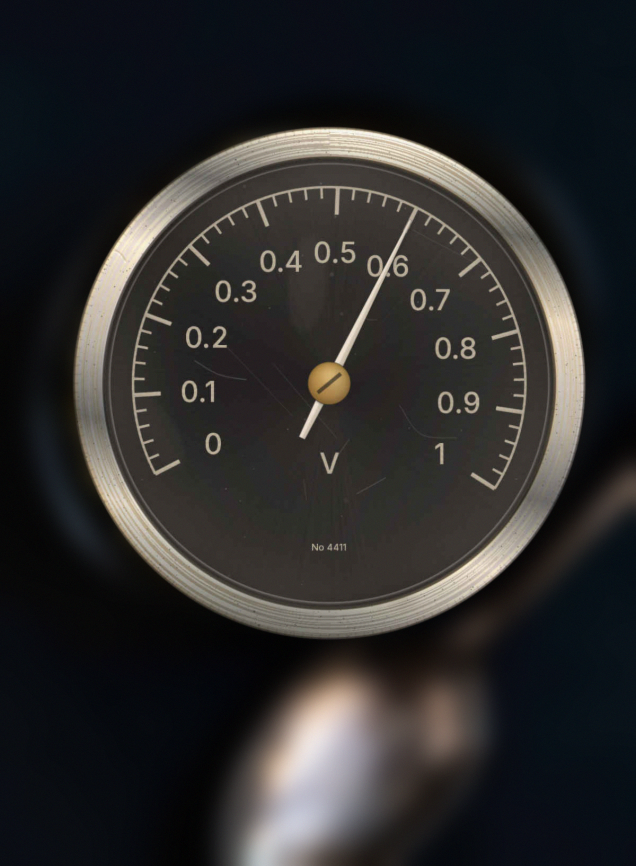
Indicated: 0.6V
